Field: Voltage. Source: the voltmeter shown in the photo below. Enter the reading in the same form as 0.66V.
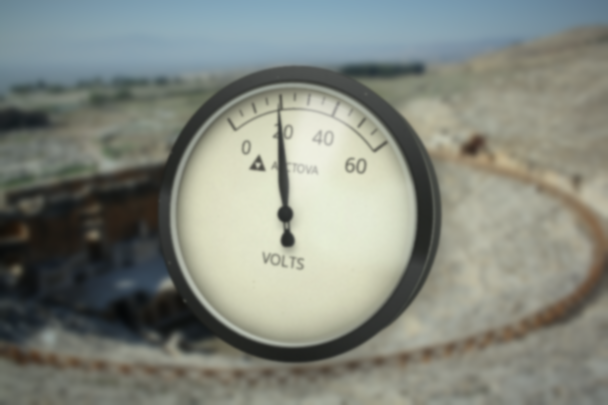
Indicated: 20V
